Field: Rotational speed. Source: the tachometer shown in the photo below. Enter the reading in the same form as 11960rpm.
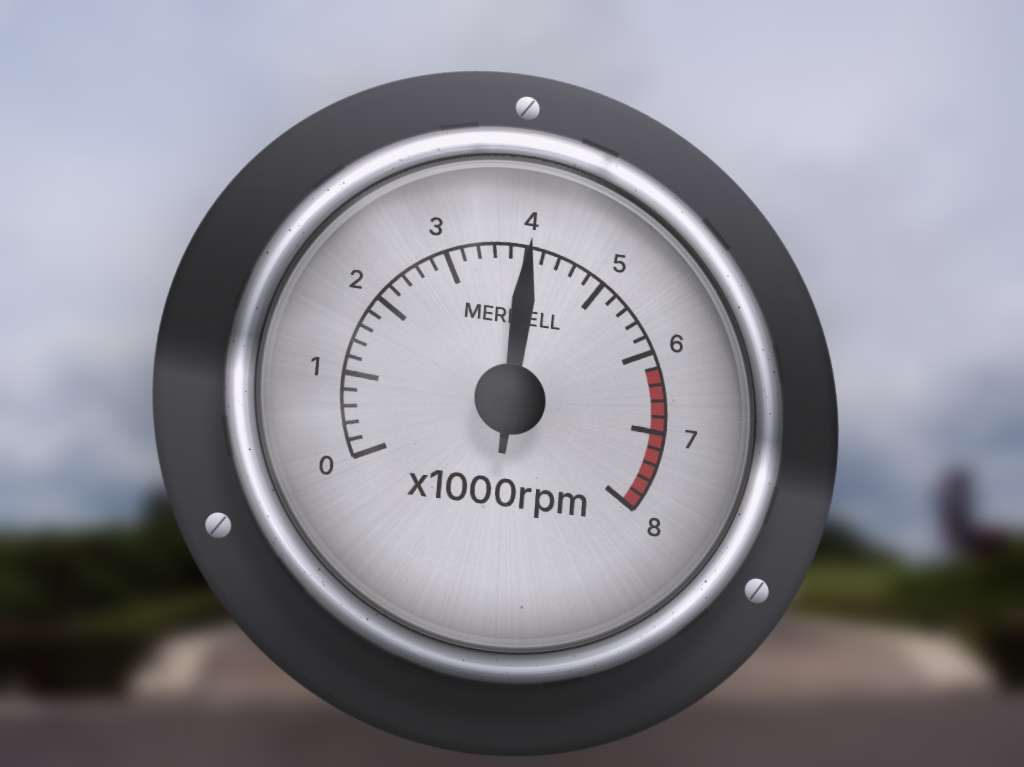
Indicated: 4000rpm
